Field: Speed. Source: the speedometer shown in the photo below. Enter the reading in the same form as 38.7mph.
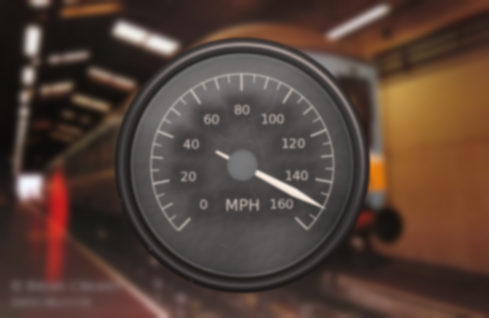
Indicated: 150mph
